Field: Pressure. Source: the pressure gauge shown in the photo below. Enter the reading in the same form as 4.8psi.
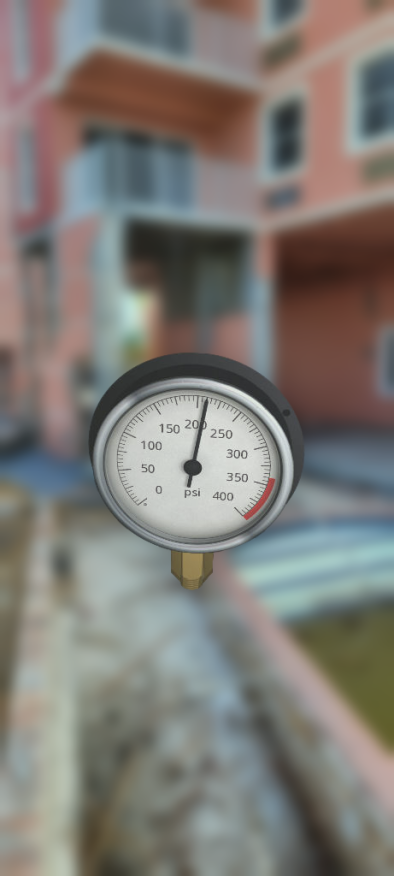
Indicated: 210psi
